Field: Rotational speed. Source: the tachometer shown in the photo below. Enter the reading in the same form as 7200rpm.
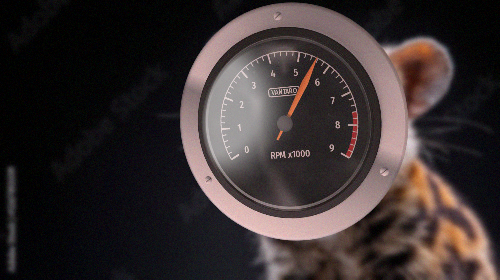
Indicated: 5600rpm
